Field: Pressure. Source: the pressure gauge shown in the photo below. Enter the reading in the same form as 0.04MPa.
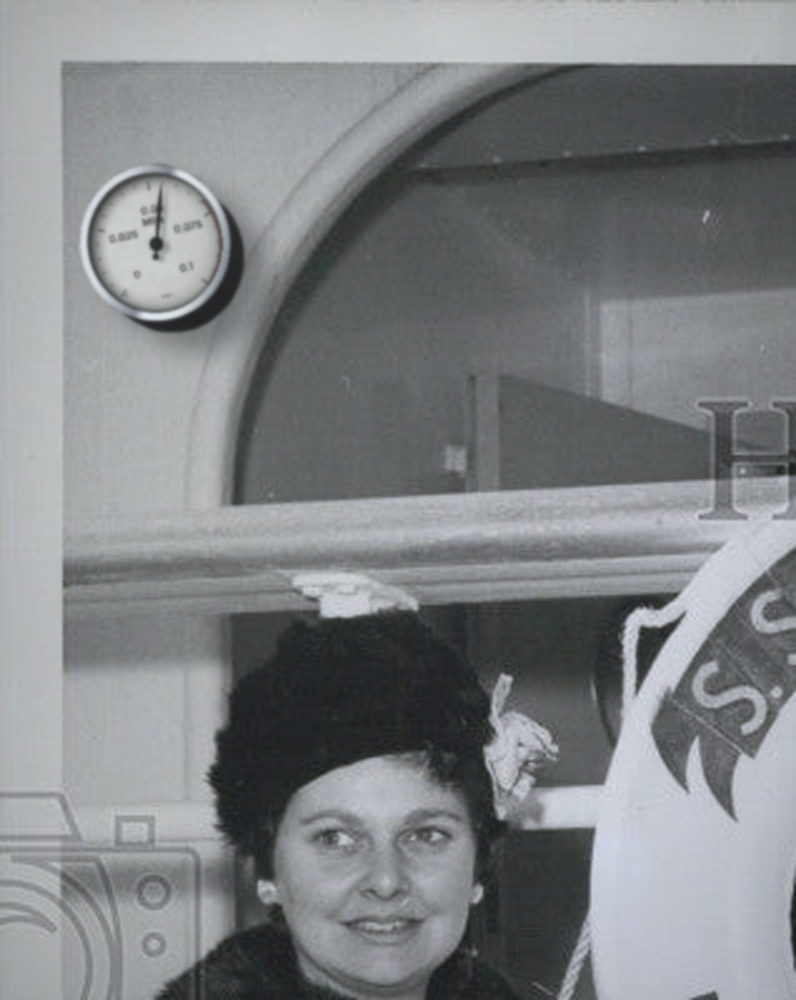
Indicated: 0.055MPa
